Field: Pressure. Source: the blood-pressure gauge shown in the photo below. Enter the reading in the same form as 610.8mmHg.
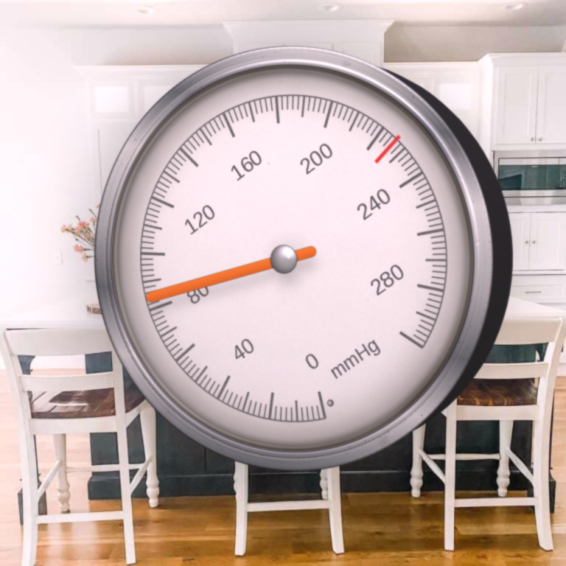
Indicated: 84mmHg
